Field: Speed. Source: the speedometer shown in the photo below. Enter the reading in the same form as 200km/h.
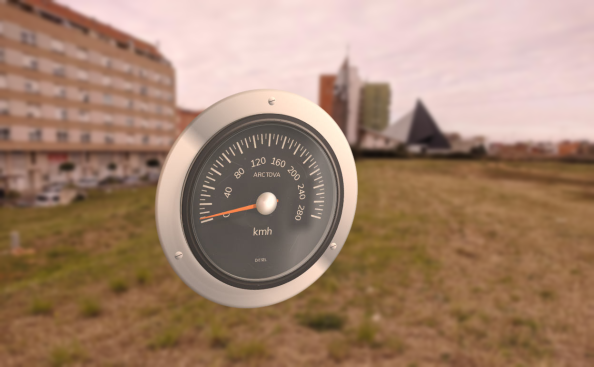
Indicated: 5km/h
